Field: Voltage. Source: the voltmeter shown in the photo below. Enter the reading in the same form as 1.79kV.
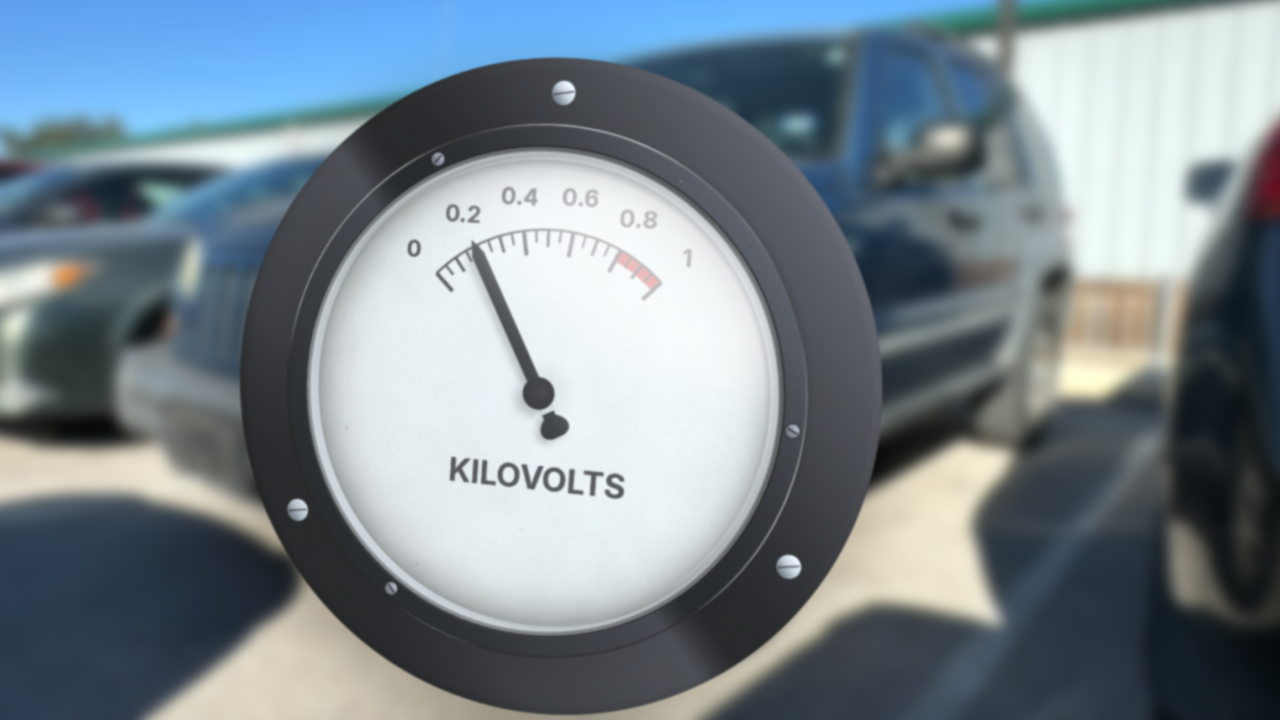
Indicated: 0.2kV
